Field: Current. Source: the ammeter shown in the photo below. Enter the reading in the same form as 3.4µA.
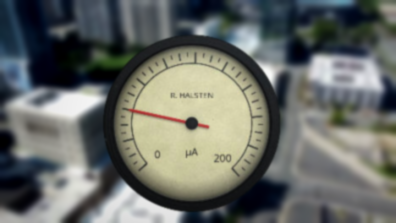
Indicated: 40µA
